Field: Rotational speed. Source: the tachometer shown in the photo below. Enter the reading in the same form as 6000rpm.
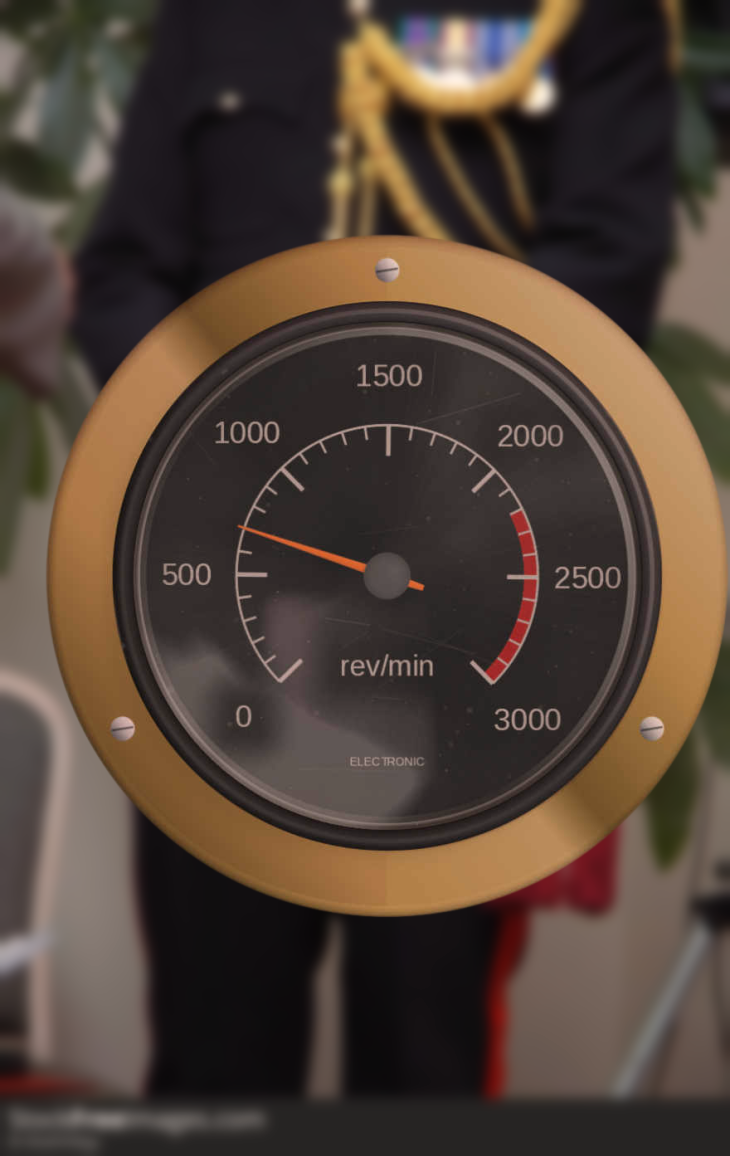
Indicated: 700rpm
